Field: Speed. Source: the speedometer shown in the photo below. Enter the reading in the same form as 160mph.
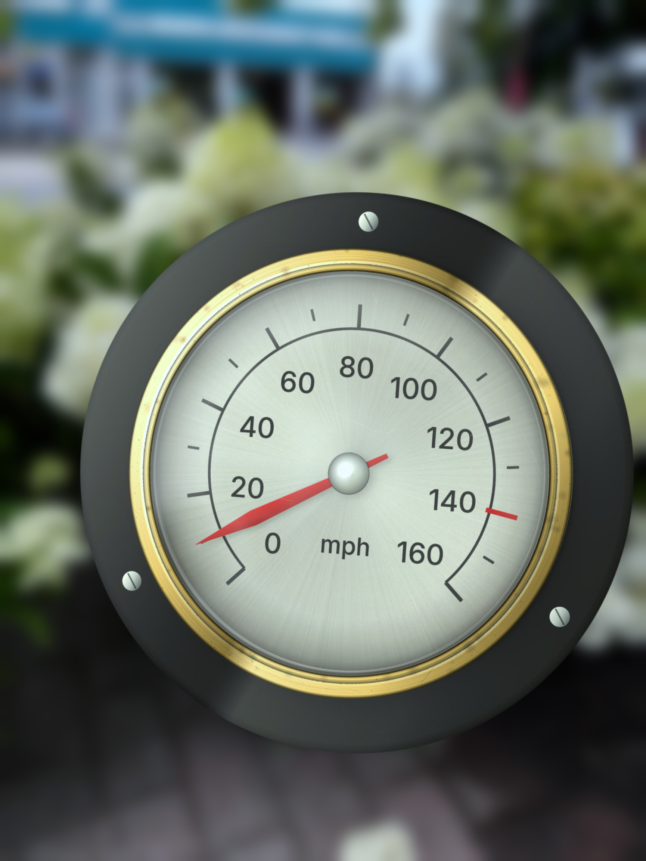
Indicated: 10mph
